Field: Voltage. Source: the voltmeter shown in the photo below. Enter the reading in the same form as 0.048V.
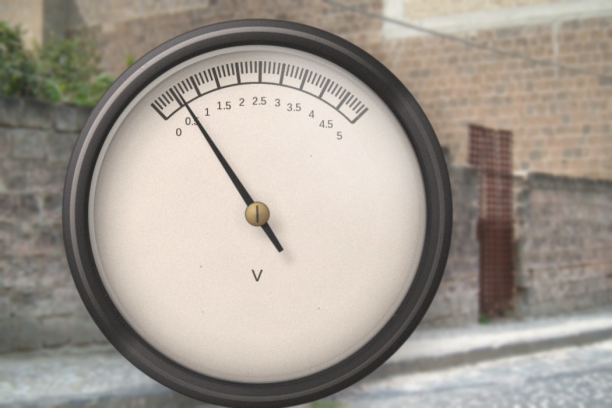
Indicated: 0.6V
